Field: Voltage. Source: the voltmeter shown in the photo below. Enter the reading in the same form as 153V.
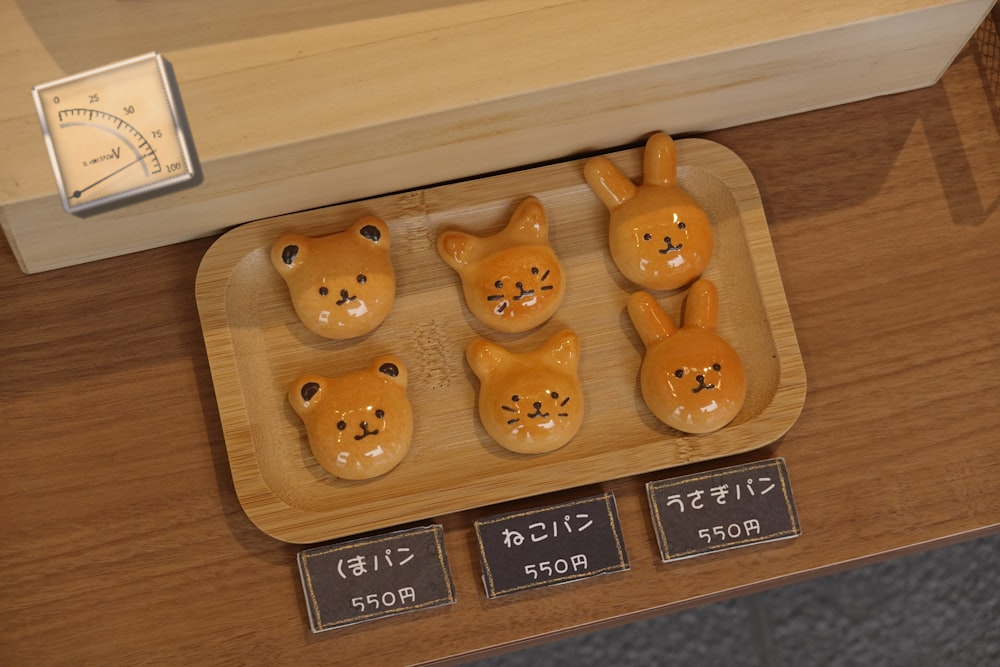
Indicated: 85V
